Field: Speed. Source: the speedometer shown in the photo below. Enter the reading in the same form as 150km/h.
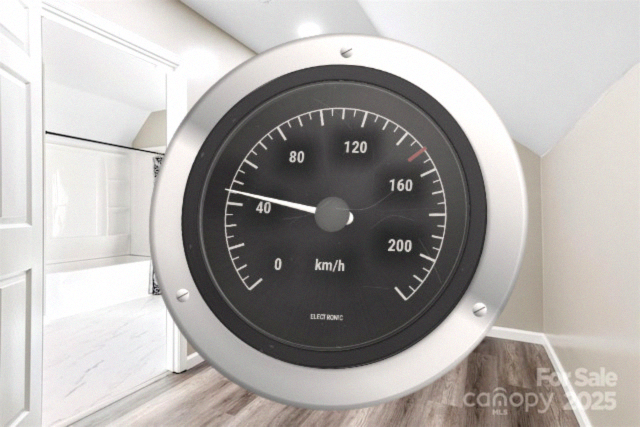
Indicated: 45km/h
